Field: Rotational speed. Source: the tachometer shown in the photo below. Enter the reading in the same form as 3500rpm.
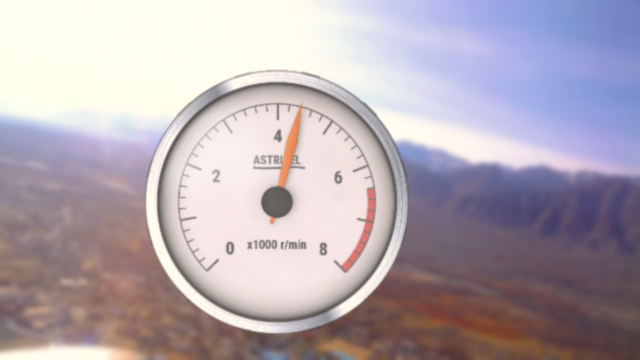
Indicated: 4400rpm
